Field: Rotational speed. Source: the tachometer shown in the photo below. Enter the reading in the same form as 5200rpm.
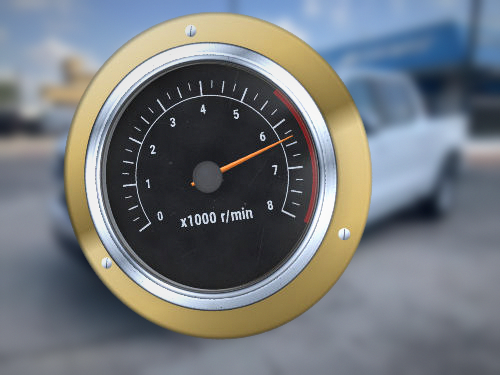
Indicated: 6375rpm
